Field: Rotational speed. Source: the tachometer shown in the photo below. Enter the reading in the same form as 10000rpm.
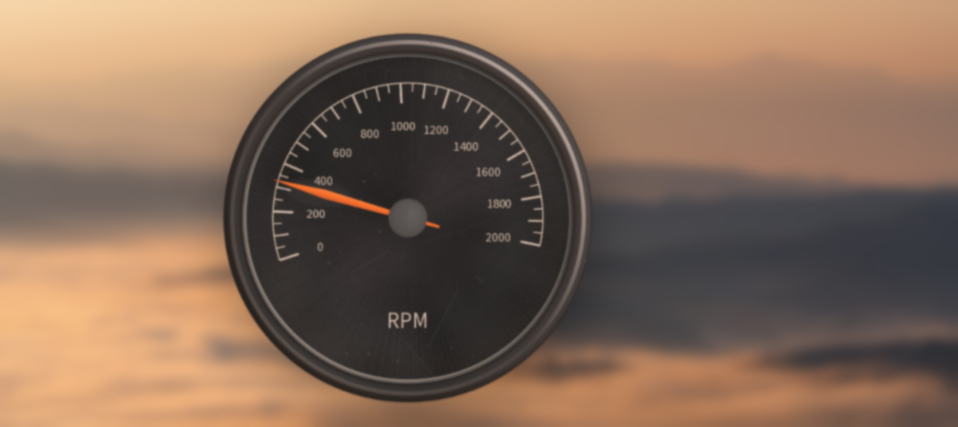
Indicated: 325rpm
